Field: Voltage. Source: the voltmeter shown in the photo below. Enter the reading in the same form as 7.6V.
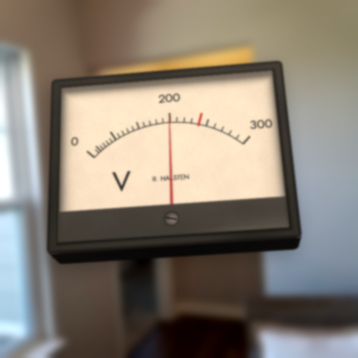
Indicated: 200V
